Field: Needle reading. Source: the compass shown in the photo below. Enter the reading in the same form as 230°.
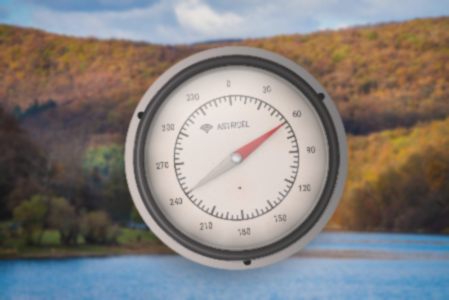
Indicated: 60°
